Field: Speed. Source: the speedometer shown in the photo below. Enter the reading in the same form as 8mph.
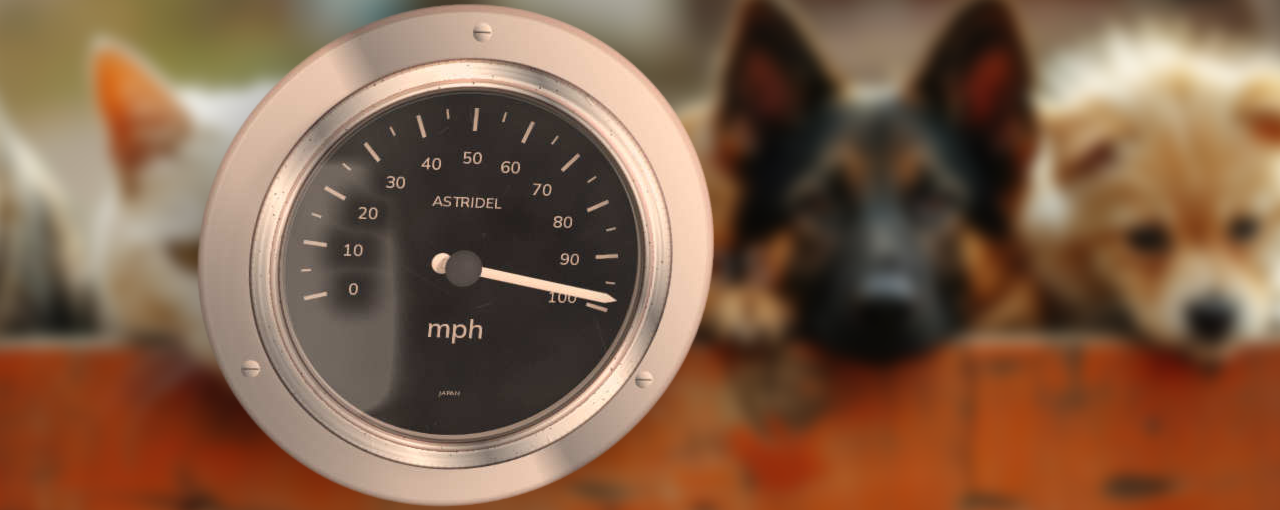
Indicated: 97.5mph
